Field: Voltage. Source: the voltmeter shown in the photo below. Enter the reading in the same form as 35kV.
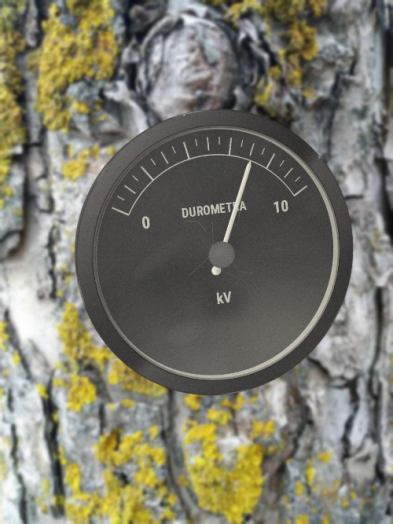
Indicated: 7kV
